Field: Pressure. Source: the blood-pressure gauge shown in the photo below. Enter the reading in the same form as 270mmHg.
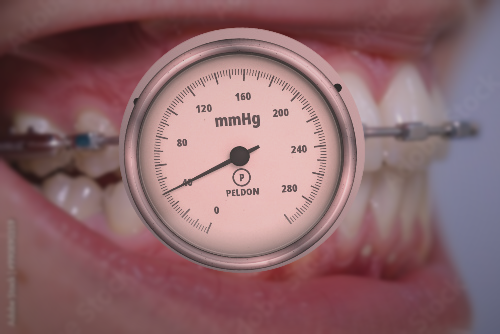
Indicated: 40mmHg
